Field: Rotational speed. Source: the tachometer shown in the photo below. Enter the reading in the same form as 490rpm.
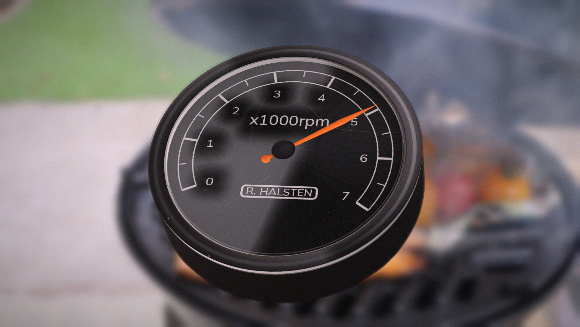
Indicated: 5000rpm
